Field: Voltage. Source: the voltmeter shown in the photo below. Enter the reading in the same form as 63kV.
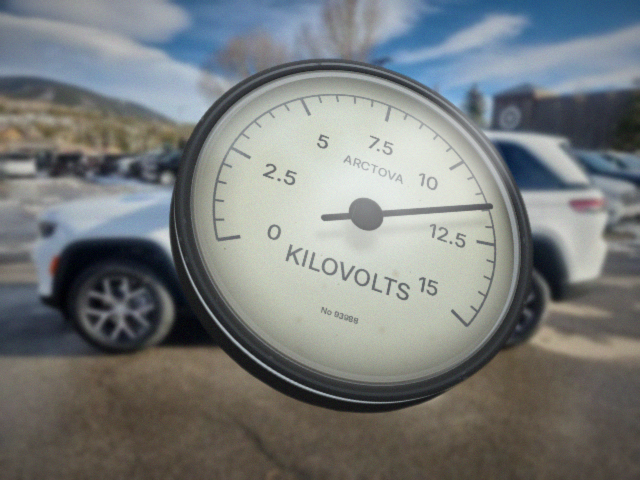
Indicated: 11.5kV
